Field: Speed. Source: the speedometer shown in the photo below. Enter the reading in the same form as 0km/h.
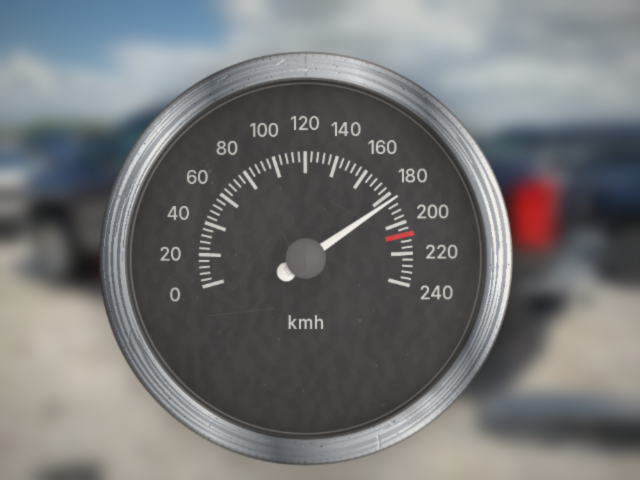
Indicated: 184km/h
